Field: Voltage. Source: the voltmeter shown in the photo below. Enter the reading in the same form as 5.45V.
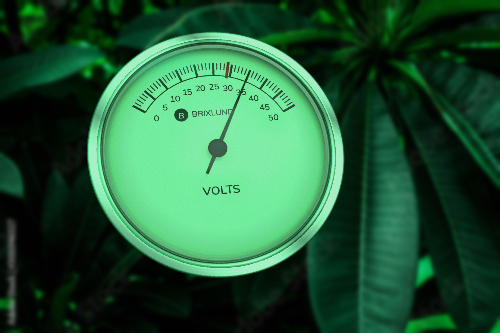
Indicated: 35V
